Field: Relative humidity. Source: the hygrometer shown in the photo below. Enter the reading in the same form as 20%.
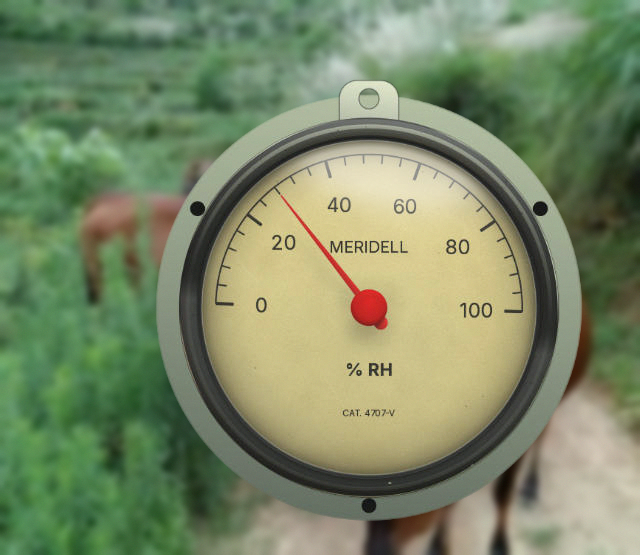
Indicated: 28%
